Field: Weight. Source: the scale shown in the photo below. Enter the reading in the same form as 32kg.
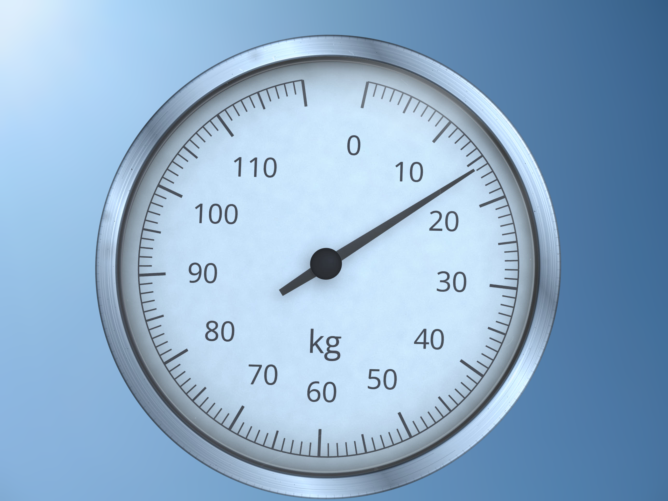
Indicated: 16kg
